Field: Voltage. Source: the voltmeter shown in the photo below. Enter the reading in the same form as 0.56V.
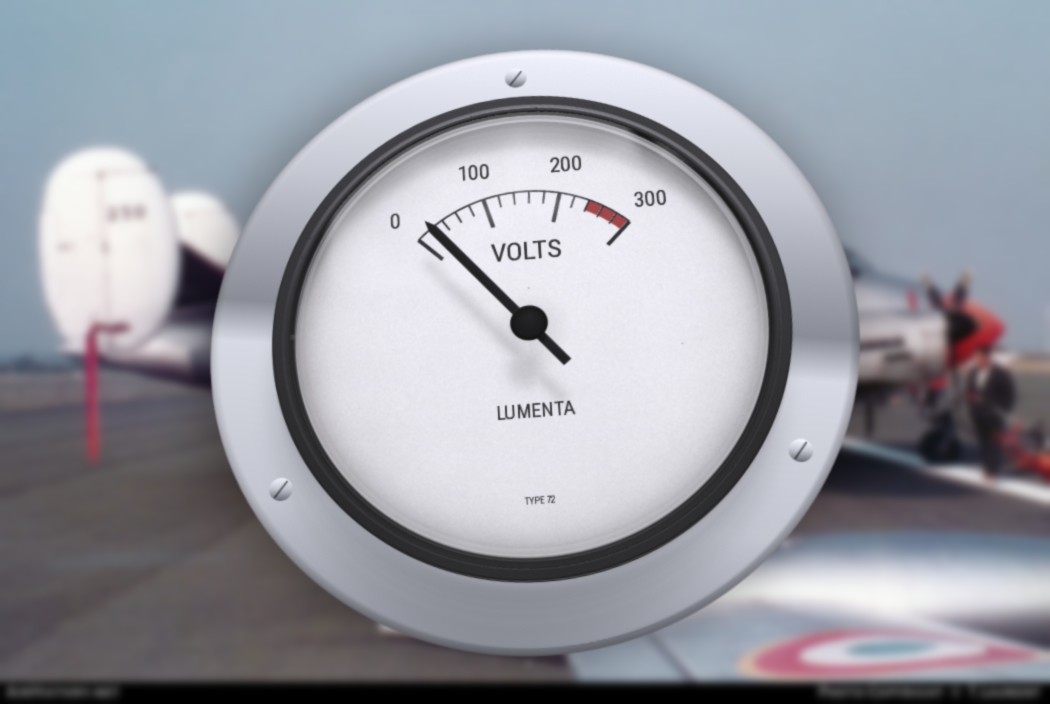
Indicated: 20V
